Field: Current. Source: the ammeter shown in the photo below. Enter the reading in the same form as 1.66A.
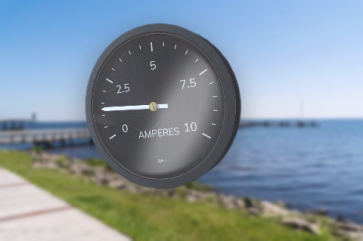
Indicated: 1.25A
